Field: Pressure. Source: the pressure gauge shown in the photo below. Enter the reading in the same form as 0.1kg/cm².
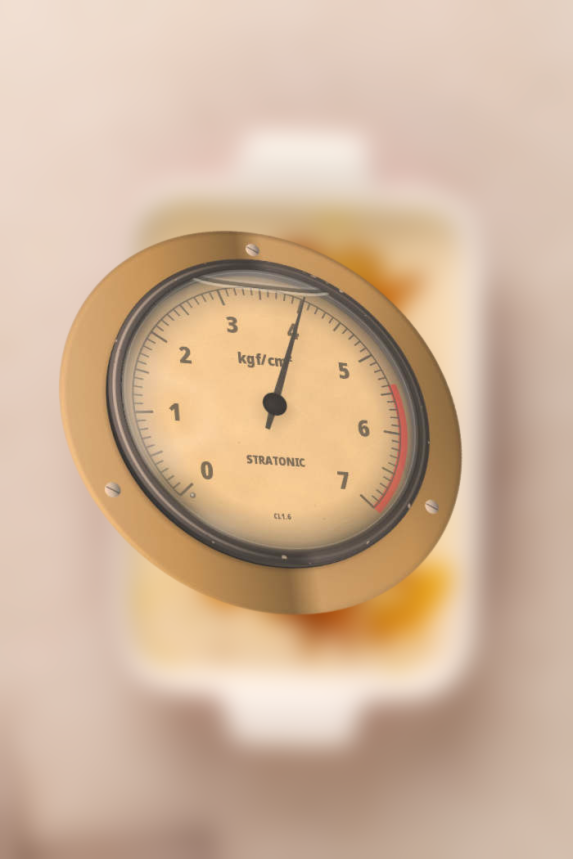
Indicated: 4kg/cm²
